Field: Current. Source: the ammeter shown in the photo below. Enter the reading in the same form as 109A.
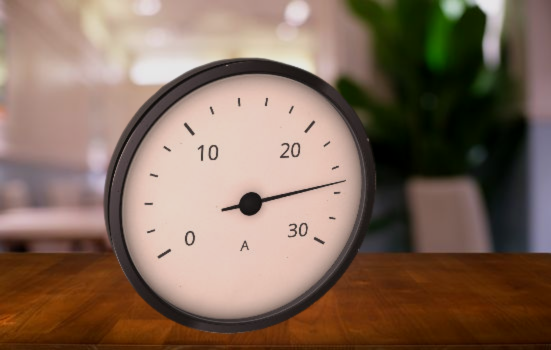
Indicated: 25A
